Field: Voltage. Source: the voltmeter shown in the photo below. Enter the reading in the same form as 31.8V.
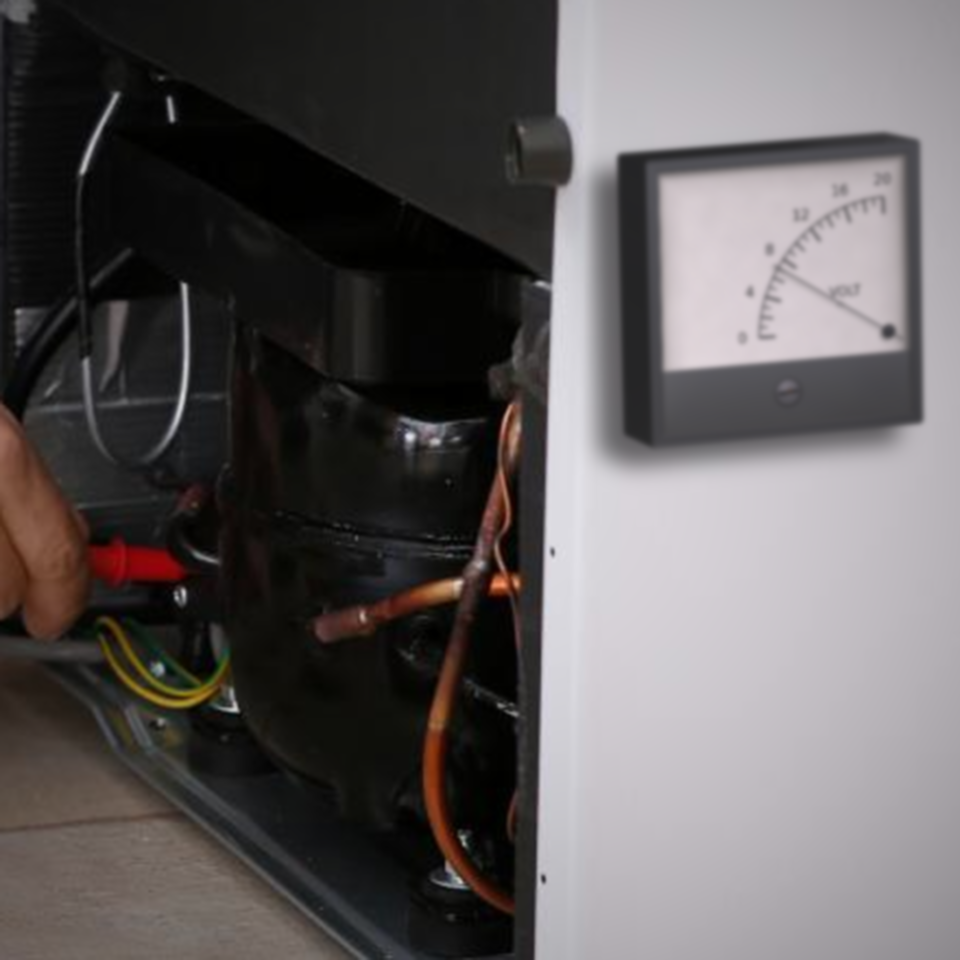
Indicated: 7V
